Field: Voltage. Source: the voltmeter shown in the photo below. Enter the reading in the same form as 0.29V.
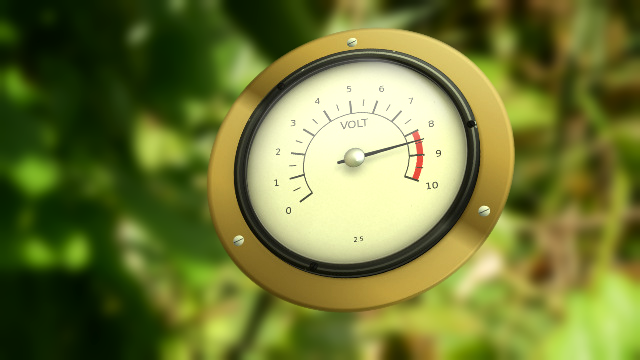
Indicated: 8.5V
